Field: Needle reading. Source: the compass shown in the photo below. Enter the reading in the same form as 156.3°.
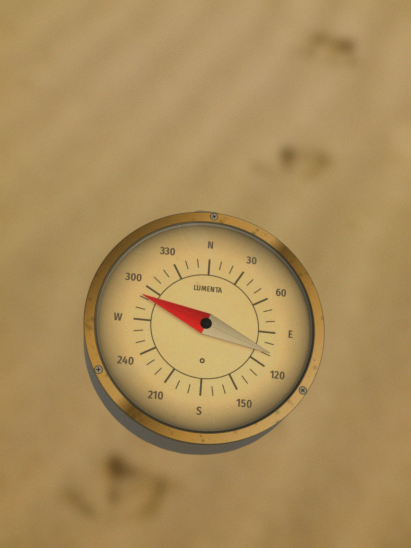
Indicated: 290°
